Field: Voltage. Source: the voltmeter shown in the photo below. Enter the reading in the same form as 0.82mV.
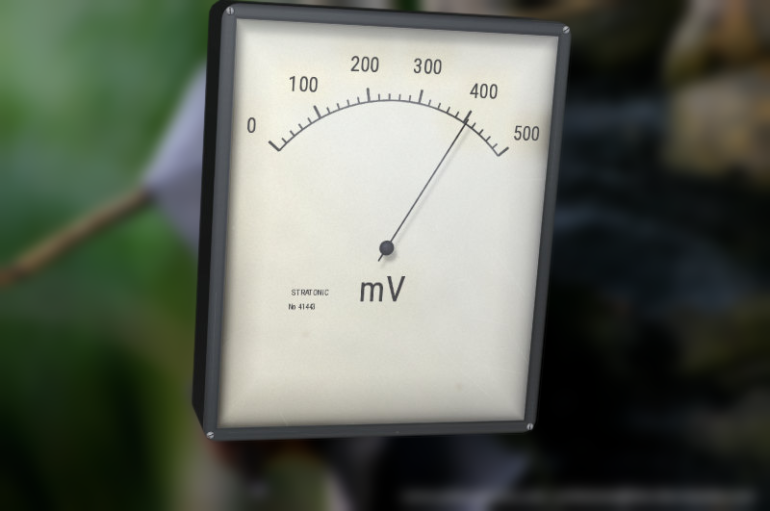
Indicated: 400mV
